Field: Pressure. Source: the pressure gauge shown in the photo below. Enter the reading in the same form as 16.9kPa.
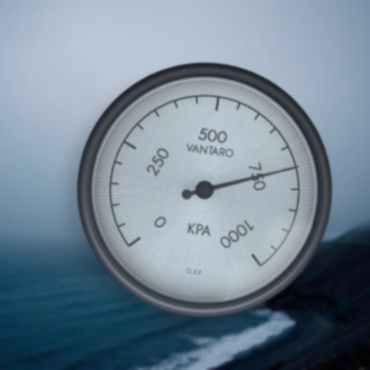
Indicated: 750kPa
